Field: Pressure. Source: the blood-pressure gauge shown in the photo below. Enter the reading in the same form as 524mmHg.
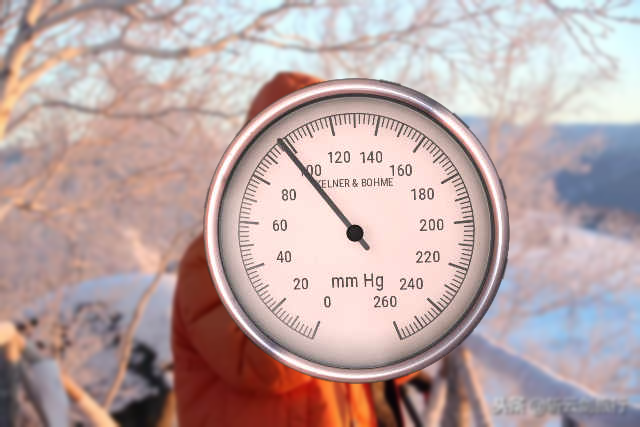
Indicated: 98mmHg
